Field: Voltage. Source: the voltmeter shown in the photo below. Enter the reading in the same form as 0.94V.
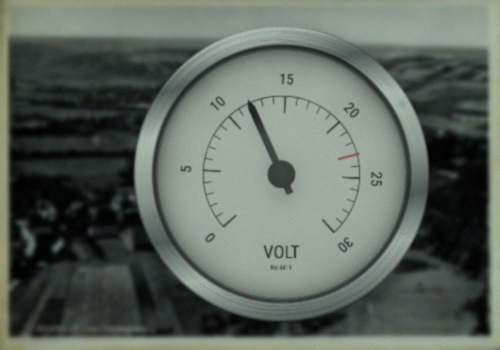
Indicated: 12V
